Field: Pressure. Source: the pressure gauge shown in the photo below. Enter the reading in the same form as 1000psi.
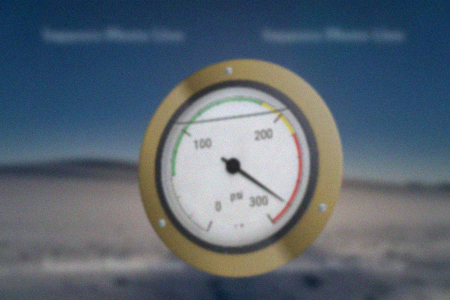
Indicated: 280psi
